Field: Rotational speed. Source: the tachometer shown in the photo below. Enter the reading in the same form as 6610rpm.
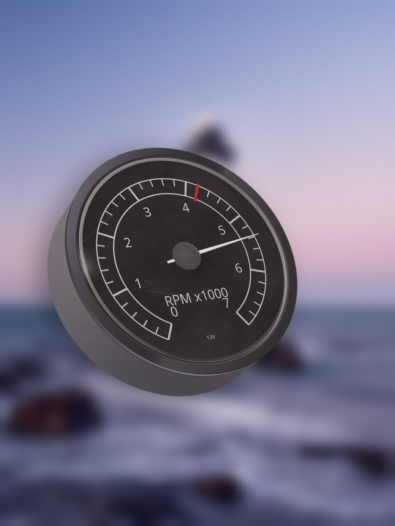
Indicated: 5400rpm
